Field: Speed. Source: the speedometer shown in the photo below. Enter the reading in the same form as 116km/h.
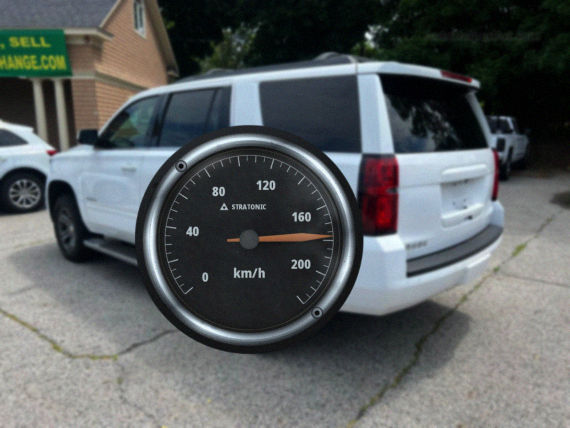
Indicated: 177.5km/h
